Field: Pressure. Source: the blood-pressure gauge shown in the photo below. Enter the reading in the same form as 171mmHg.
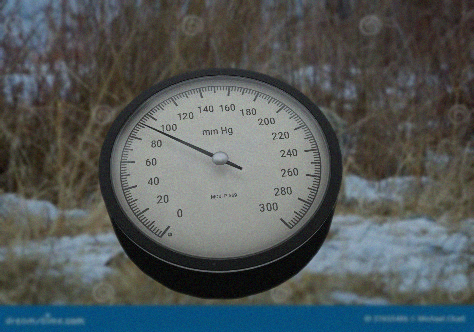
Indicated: 90mmHg
